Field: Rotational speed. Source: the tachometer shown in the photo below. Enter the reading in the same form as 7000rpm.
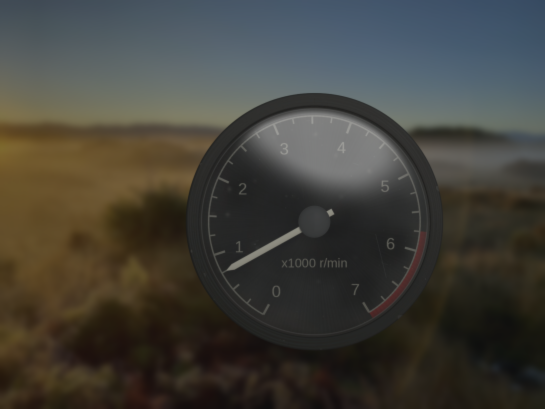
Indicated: 750rpm
